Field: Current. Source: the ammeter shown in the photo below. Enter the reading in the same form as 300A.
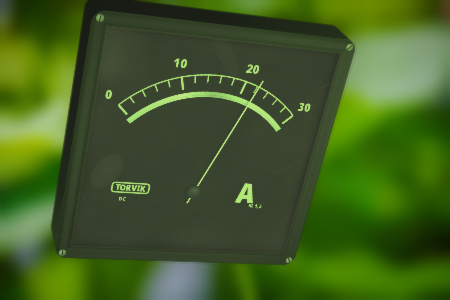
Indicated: 22A
